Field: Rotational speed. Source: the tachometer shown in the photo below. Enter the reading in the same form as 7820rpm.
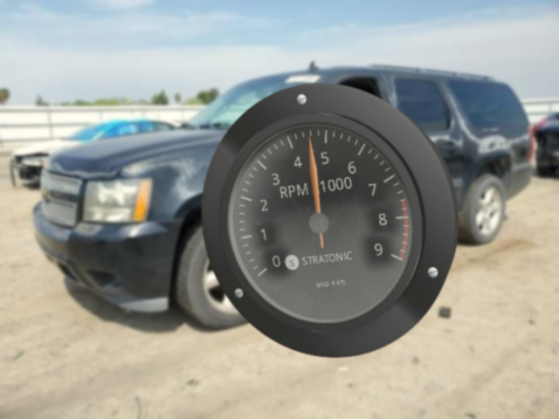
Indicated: 4600rpm
